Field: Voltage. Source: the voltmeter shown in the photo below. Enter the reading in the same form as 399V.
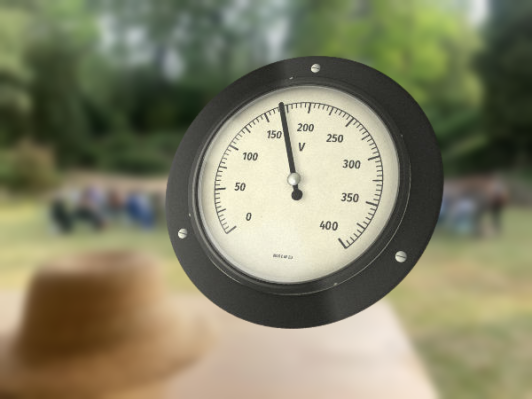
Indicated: 170V
